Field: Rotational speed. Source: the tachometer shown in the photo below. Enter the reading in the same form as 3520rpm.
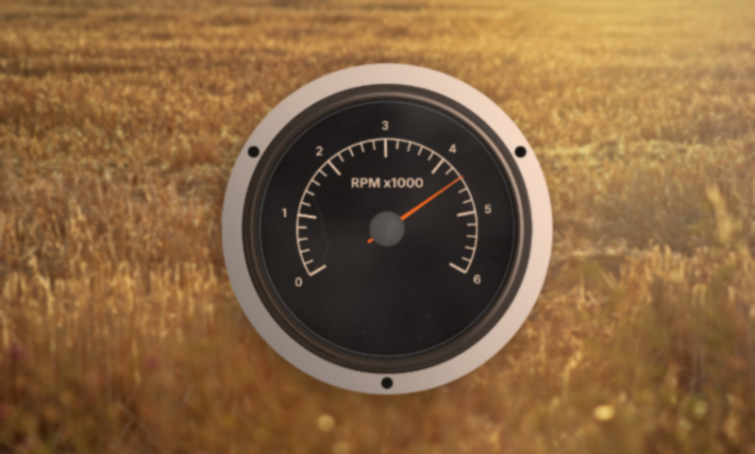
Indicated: 4400rpm
